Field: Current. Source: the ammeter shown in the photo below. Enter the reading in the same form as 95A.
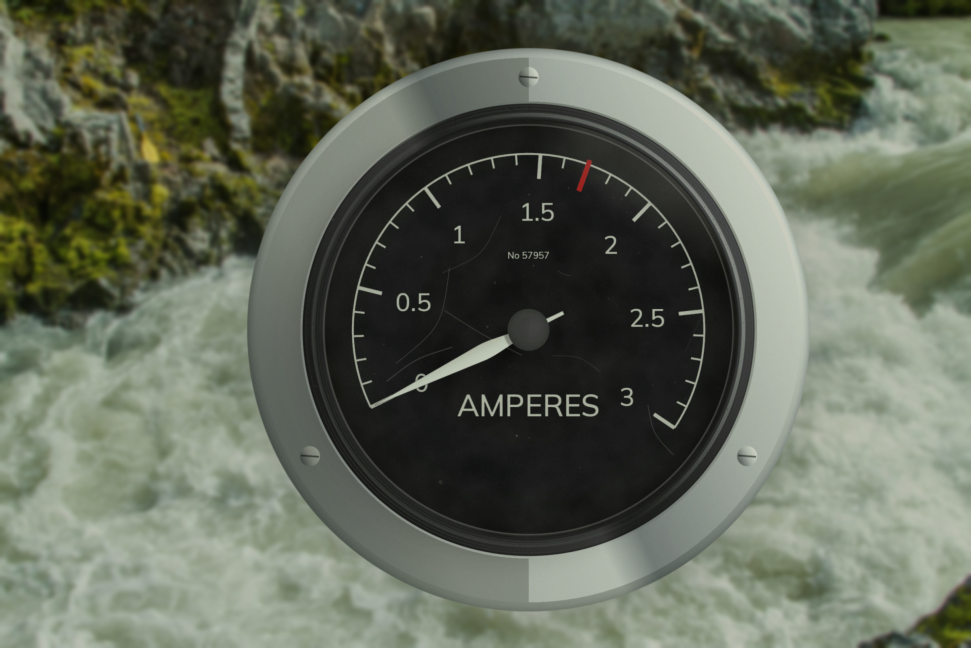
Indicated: 0A
